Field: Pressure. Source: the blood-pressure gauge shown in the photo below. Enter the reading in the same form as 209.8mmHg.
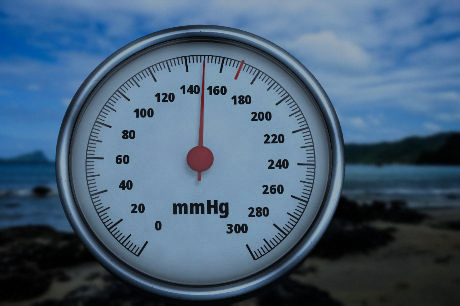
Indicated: 150mmHg
